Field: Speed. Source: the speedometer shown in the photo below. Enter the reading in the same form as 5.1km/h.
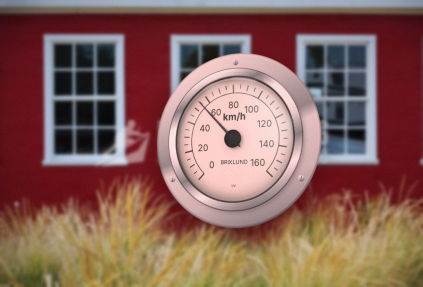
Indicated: 55km/h
